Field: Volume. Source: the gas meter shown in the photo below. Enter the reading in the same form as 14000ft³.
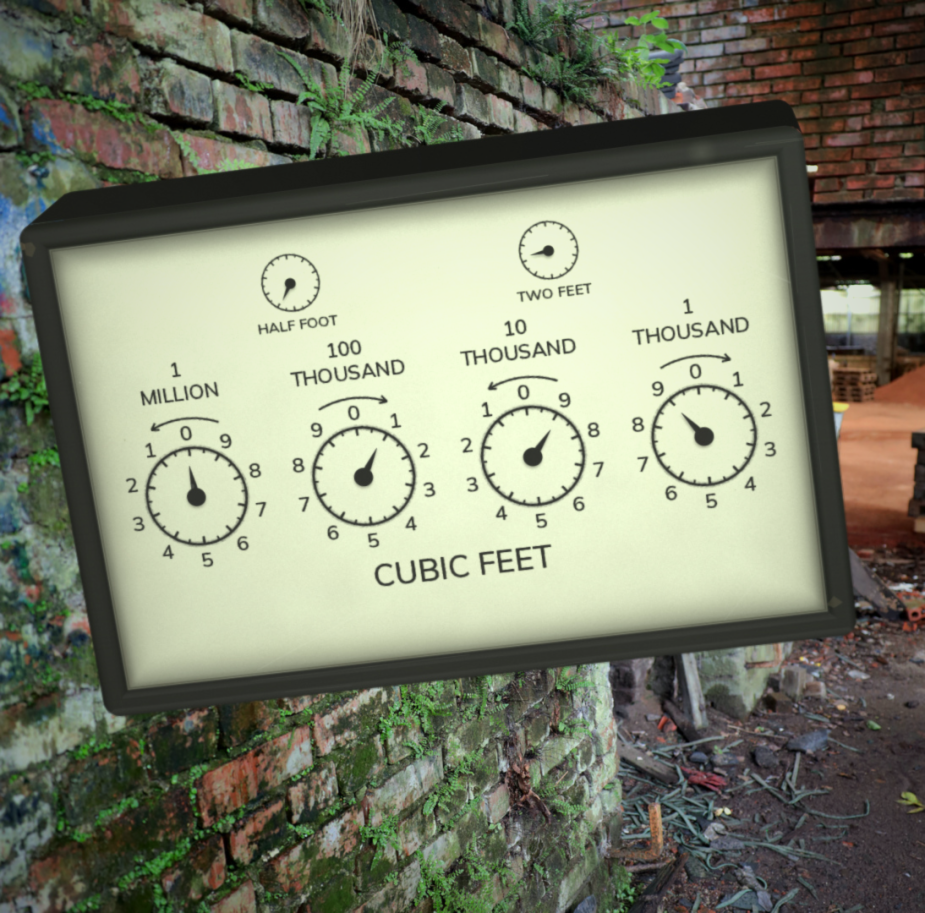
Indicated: 8900ft³
